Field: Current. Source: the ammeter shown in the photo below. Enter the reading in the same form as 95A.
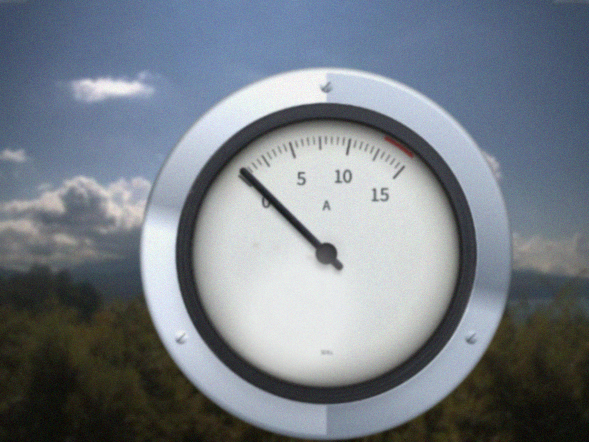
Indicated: 0.5A
